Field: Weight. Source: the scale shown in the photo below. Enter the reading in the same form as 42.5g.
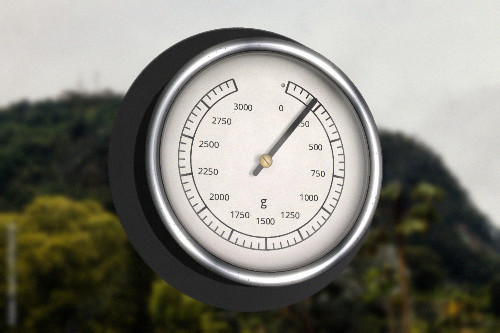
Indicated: 200g
